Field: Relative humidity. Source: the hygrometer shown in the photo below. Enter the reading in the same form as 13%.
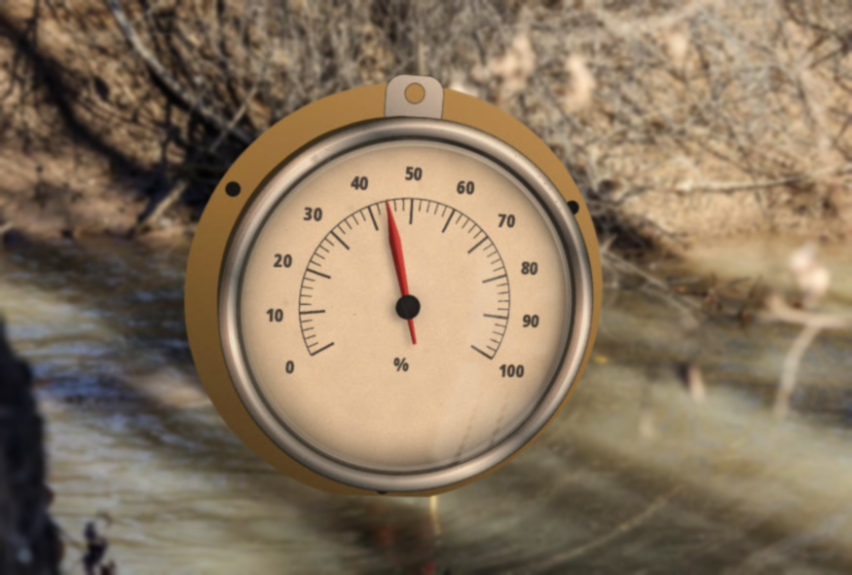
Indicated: 44%
